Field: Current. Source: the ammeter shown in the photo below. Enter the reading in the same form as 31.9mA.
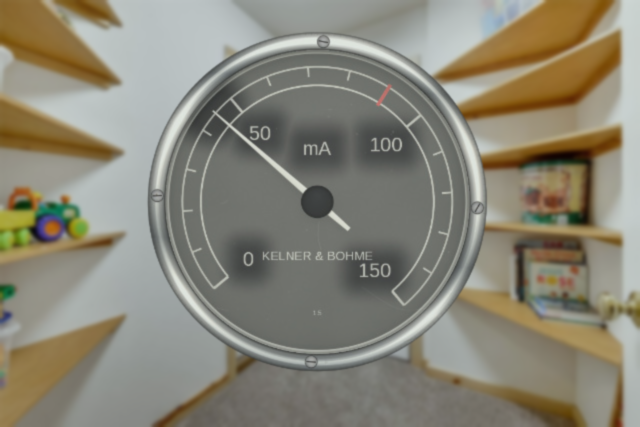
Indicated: 45mA
